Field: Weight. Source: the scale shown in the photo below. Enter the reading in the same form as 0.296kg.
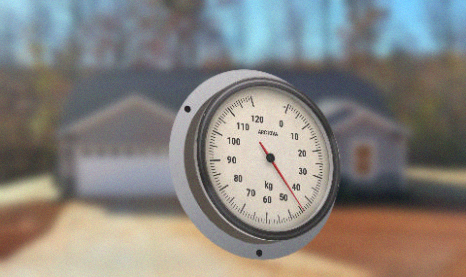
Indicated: 45kg
